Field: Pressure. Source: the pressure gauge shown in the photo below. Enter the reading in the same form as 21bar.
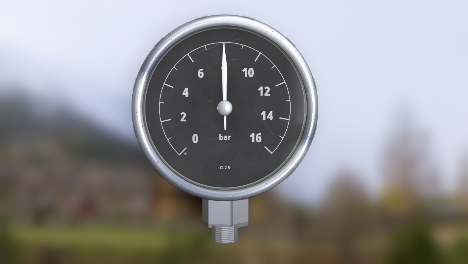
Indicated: 8bar
